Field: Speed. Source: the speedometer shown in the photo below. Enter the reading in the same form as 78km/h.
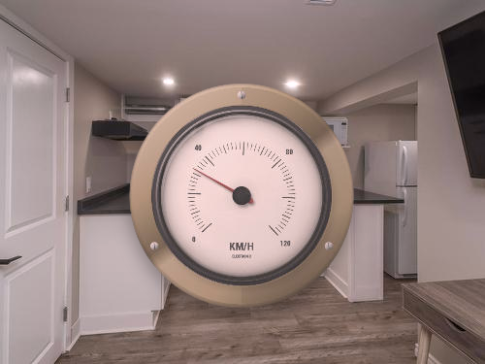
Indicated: 32km/h
